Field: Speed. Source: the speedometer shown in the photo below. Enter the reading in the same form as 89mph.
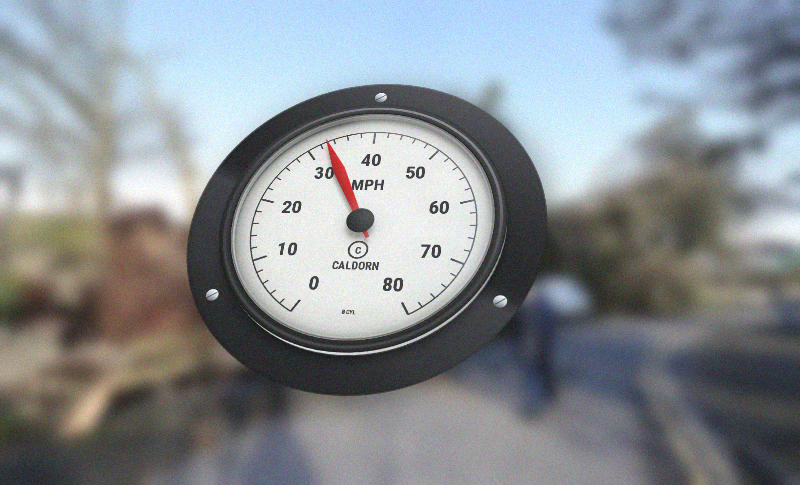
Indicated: 33mph
